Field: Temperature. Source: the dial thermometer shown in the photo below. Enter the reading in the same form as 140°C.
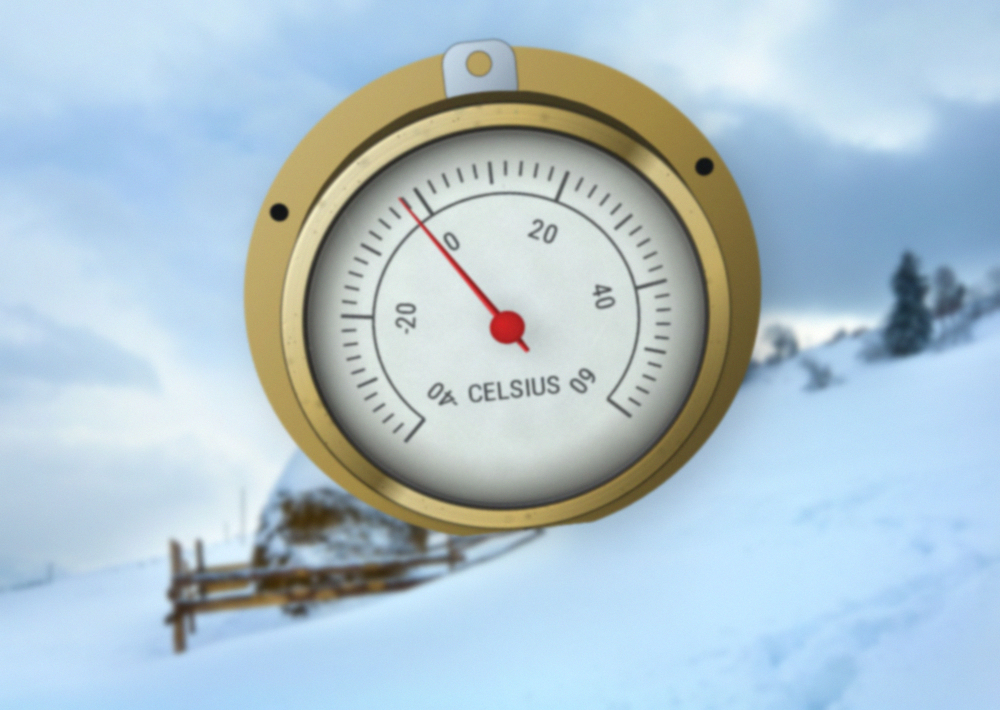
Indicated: -2°C
